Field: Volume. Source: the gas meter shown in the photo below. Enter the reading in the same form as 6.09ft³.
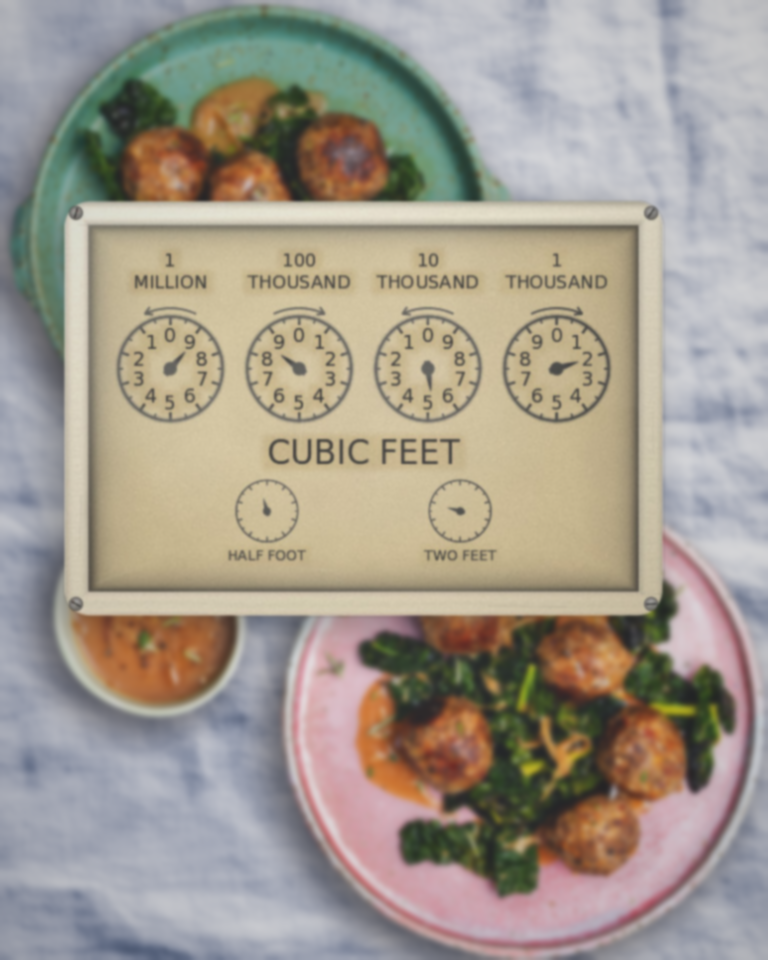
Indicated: 885200ft³
